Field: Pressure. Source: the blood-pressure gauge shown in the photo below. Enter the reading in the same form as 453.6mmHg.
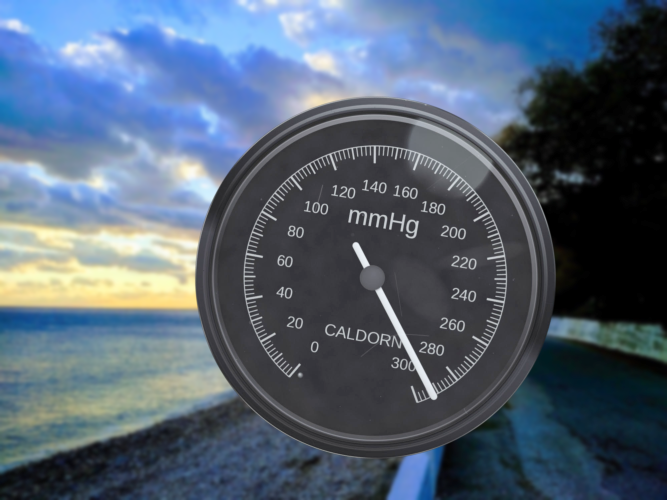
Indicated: 292mmHg
